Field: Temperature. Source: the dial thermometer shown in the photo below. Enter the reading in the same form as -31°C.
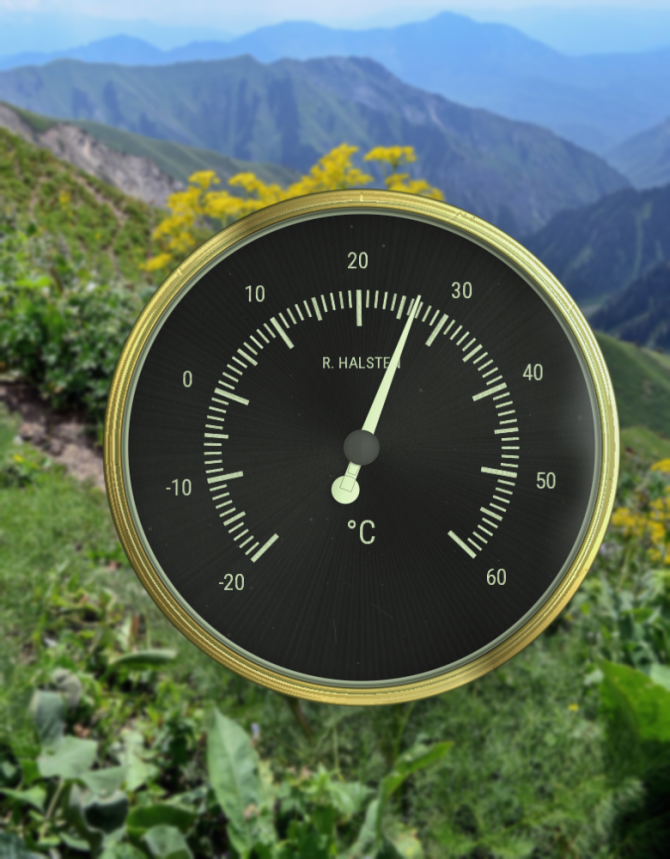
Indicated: 26.5°C
